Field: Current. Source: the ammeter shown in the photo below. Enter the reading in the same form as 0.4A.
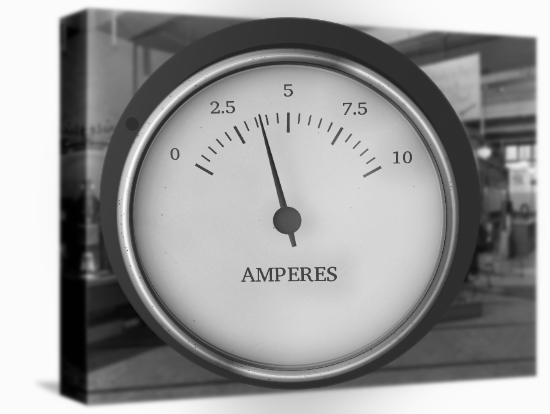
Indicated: 3.75A
